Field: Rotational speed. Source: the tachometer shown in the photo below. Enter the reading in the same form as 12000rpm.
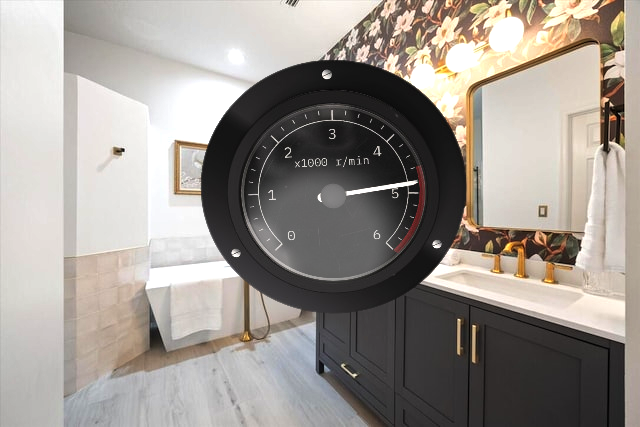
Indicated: 4800rpm
